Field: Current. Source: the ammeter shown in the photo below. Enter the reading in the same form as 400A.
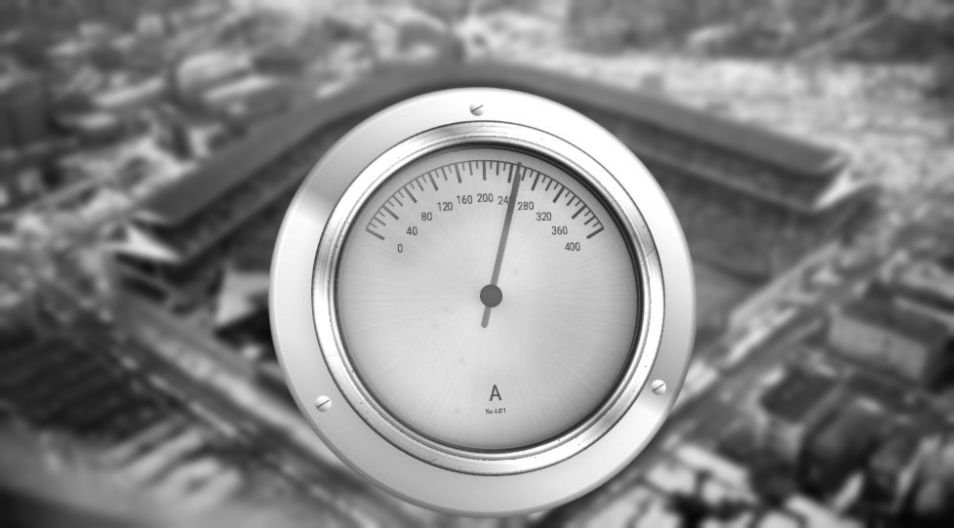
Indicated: 250A
